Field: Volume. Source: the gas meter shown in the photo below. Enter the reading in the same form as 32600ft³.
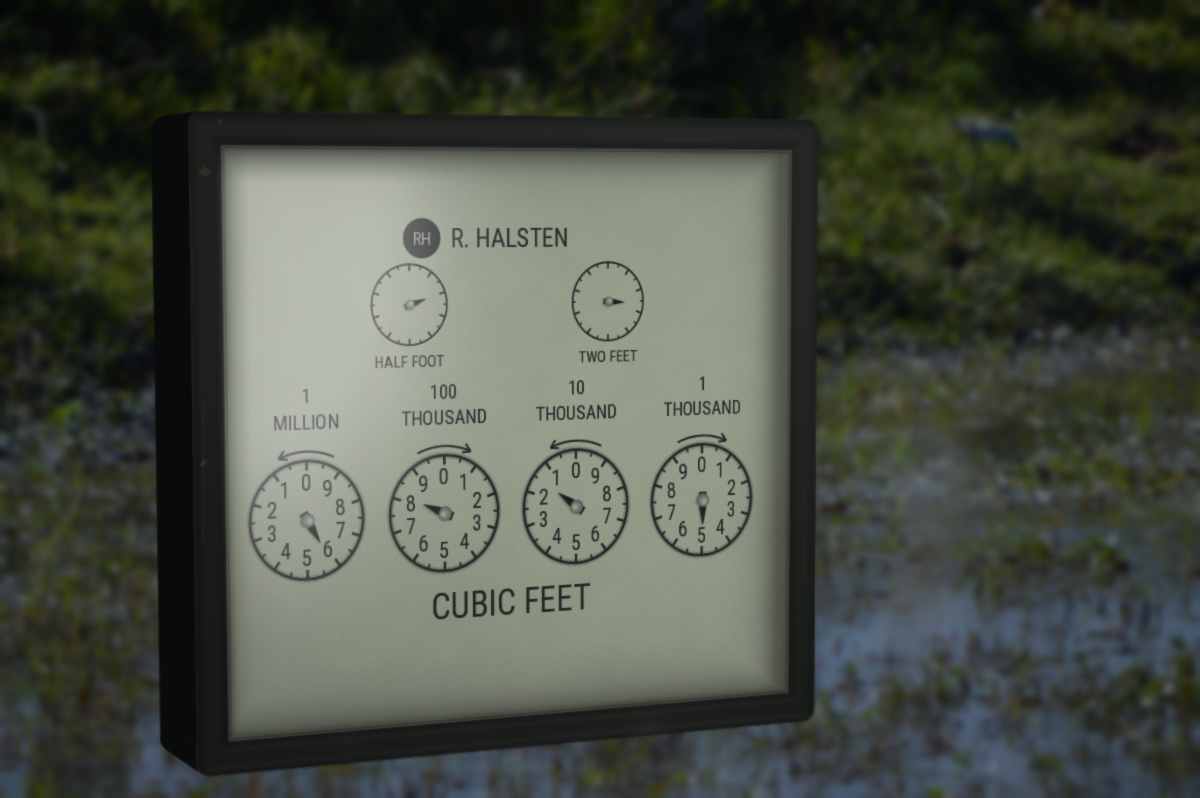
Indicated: 581500ft³
